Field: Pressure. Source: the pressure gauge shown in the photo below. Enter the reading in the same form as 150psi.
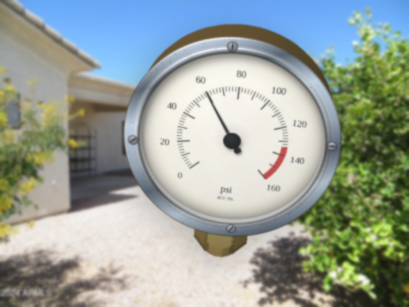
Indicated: 60psi
